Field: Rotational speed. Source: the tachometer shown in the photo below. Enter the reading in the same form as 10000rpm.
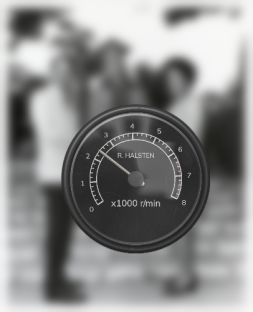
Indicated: 2400rpm
